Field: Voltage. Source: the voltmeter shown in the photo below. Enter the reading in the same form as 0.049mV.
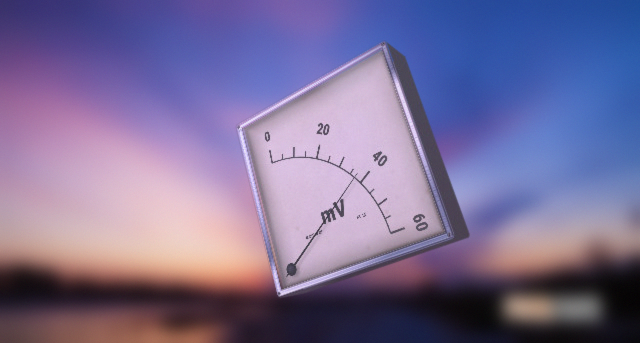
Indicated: 37.5mV
